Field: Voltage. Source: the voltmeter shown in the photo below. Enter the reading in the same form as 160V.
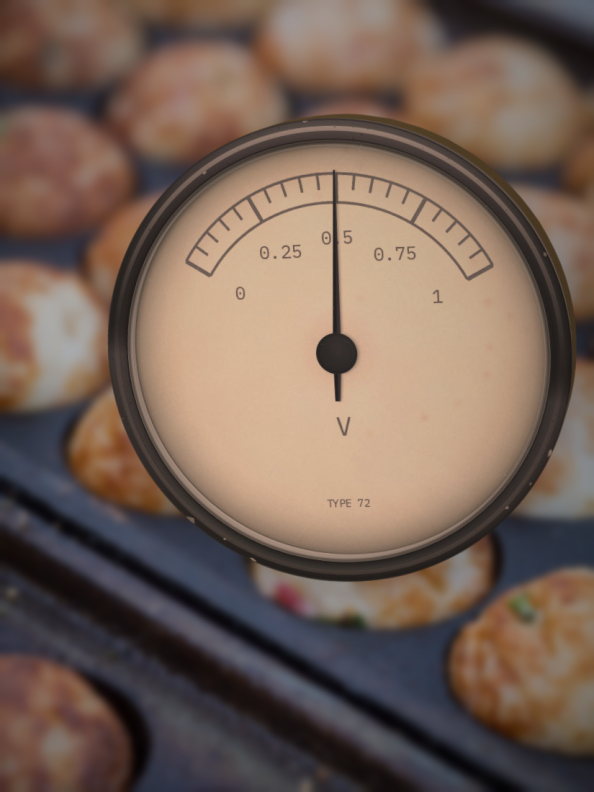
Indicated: 0.5V
